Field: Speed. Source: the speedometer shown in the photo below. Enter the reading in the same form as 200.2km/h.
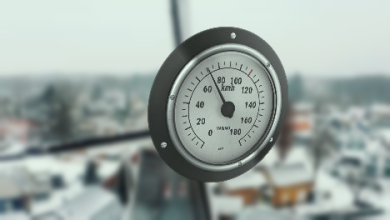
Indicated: 70km/h
